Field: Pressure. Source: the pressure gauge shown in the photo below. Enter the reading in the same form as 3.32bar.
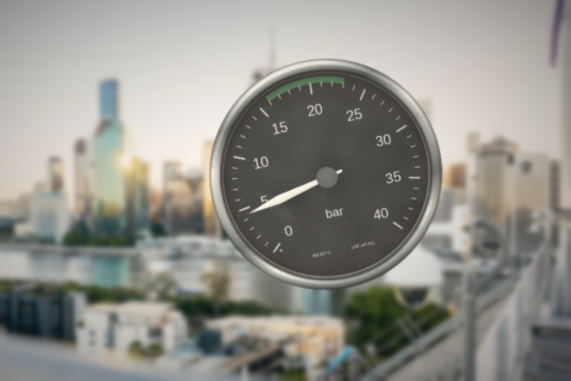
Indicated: 4.5bar
